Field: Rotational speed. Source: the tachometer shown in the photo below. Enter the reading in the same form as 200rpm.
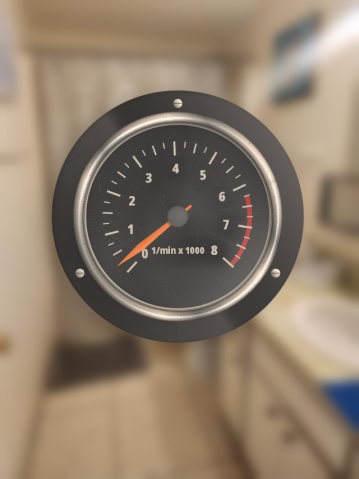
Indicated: 250rpm
